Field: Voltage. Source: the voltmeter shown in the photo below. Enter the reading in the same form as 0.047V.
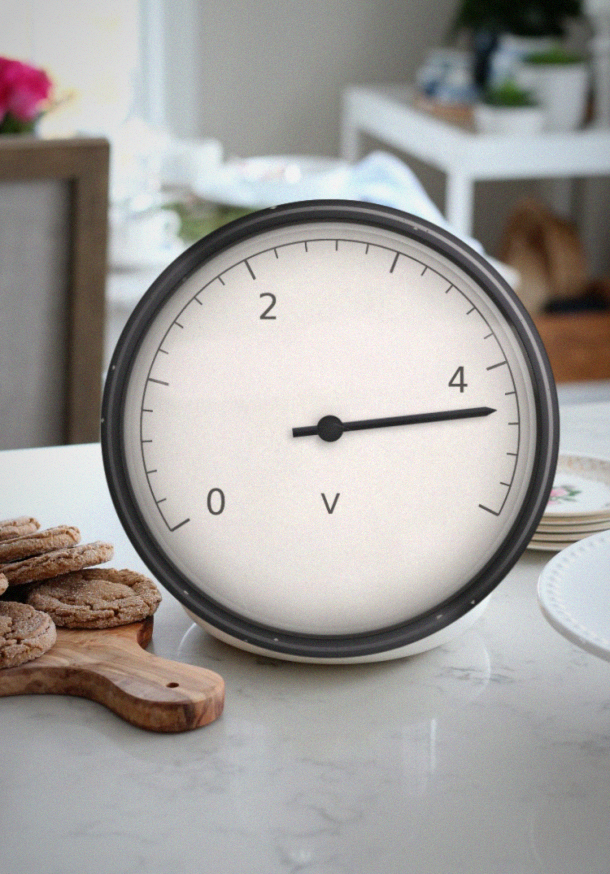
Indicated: 4.3V
